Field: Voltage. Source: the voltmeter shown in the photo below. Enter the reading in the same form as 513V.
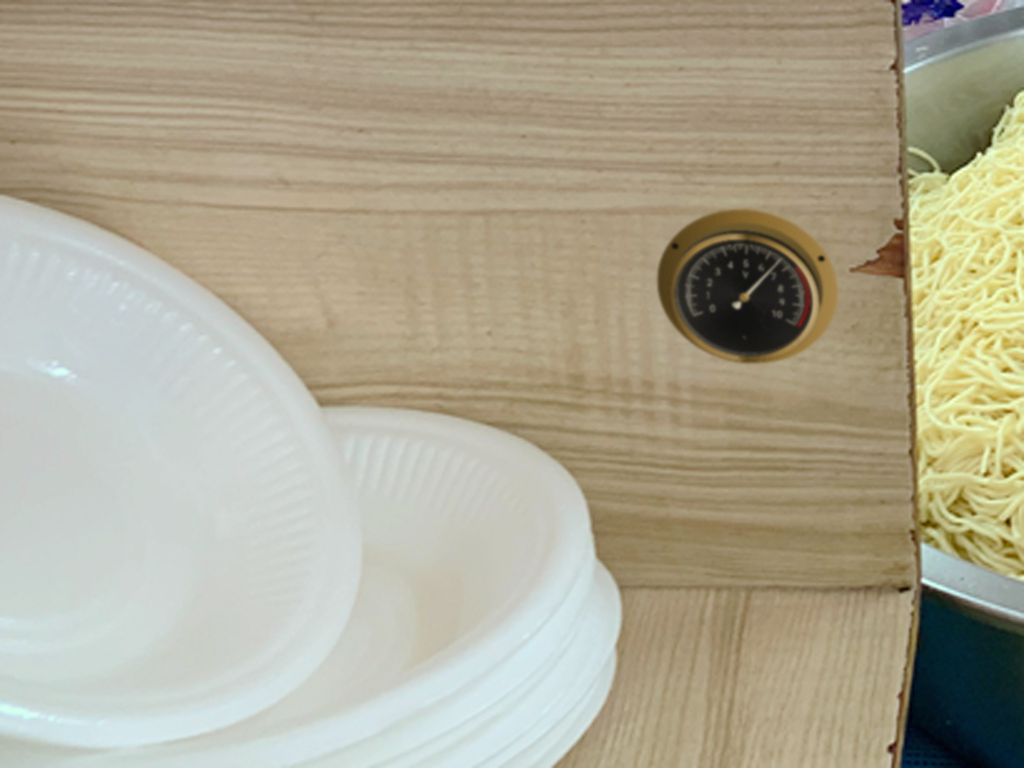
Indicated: 6.5V
